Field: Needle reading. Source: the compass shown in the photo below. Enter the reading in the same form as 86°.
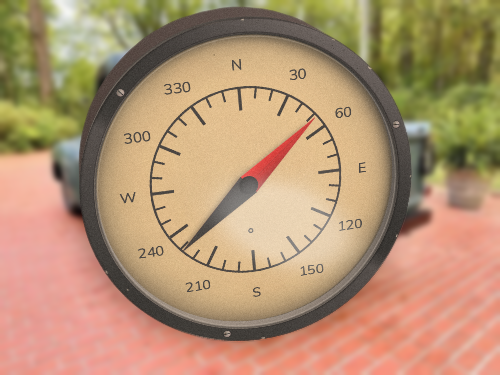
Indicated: 50°
